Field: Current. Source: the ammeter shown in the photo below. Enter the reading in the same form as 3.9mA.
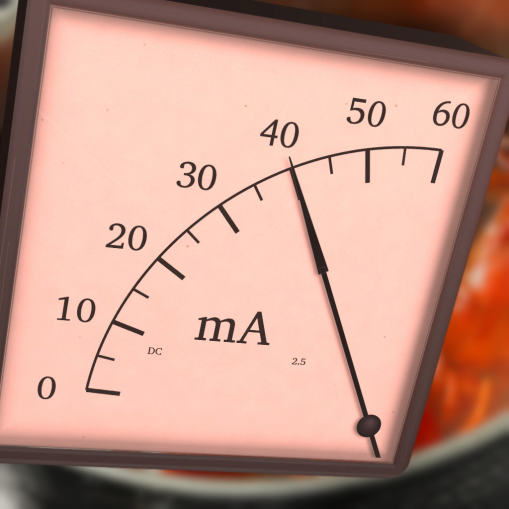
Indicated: 40mA
